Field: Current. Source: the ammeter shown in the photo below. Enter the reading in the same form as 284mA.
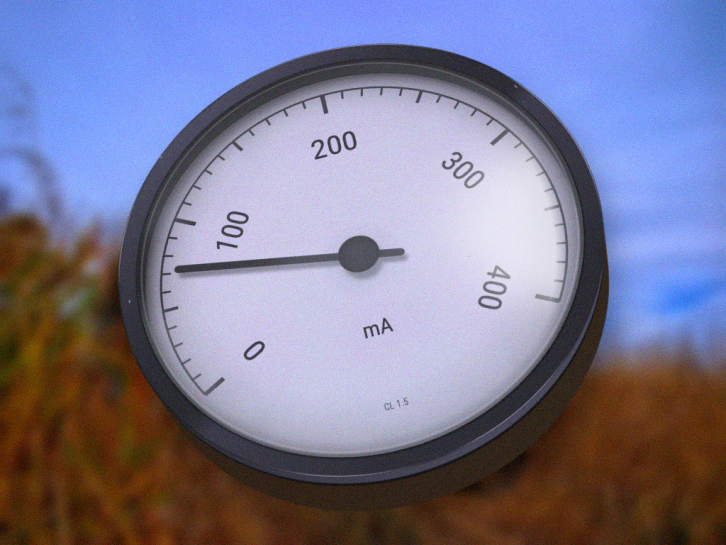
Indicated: 70mA
